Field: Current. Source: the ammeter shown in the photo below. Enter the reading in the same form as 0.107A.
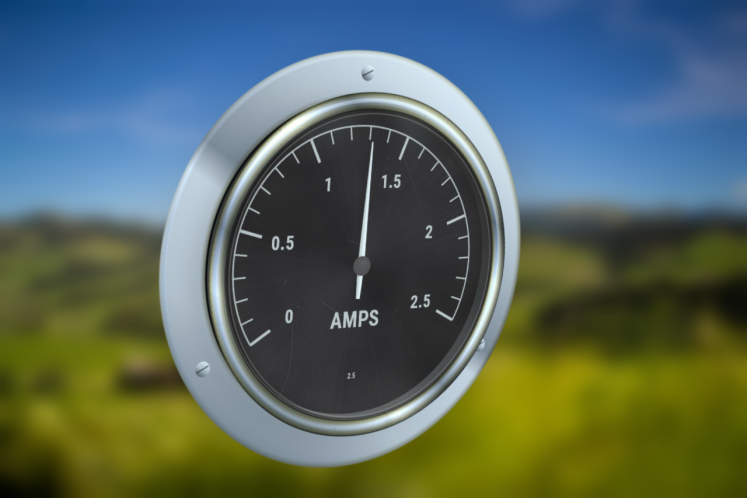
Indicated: 1.3A
